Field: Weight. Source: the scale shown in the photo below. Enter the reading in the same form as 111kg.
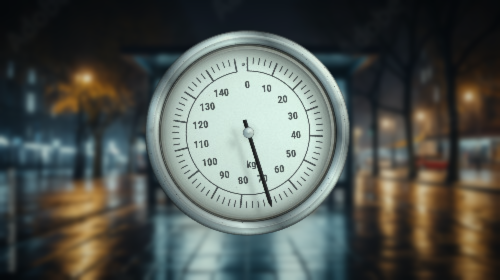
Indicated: 70kg
